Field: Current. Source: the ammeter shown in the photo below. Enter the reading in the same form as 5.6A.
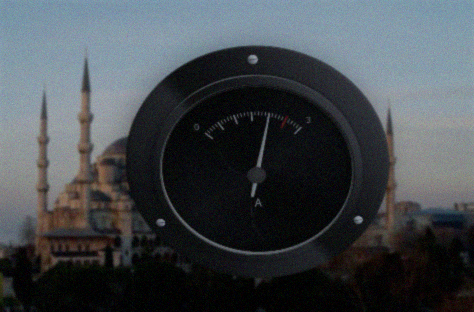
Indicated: 2A
